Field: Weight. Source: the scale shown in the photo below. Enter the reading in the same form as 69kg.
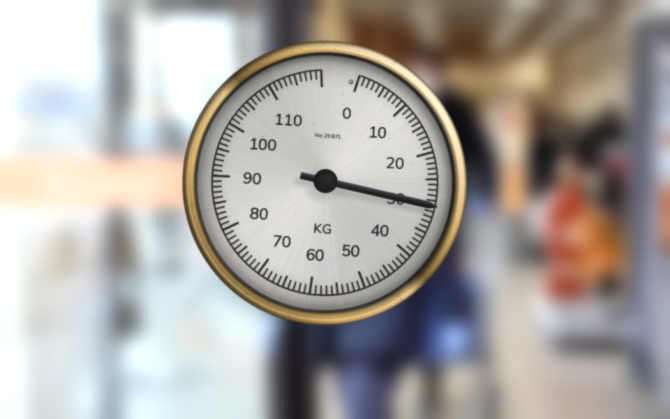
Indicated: 30kg
